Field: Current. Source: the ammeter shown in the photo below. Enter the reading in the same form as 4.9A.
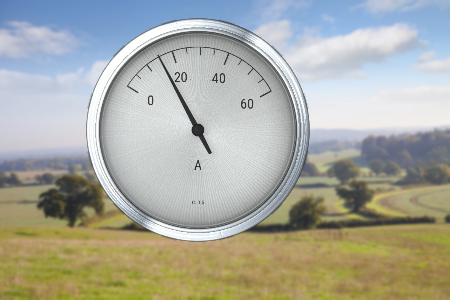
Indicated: 15A
